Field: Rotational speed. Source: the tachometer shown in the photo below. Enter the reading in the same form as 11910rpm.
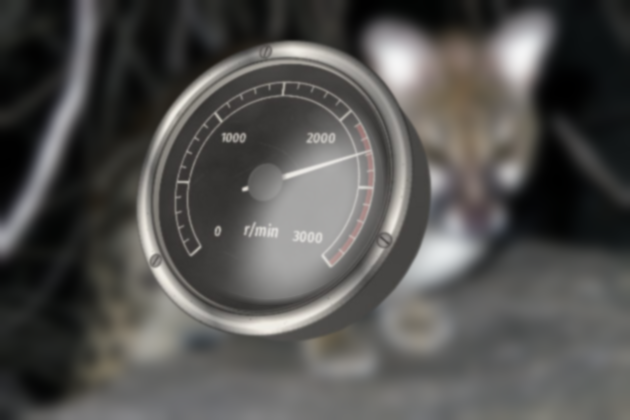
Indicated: 2300rpm
